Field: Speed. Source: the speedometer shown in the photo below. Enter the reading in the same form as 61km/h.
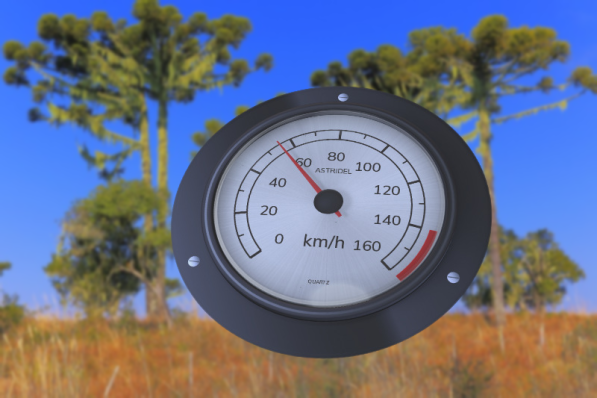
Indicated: 55km/h
